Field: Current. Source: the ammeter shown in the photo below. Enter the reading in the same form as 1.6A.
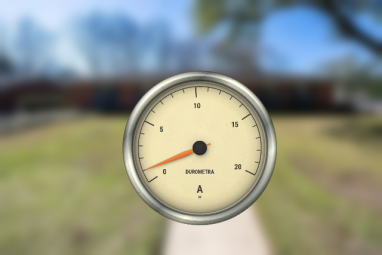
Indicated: 1A
